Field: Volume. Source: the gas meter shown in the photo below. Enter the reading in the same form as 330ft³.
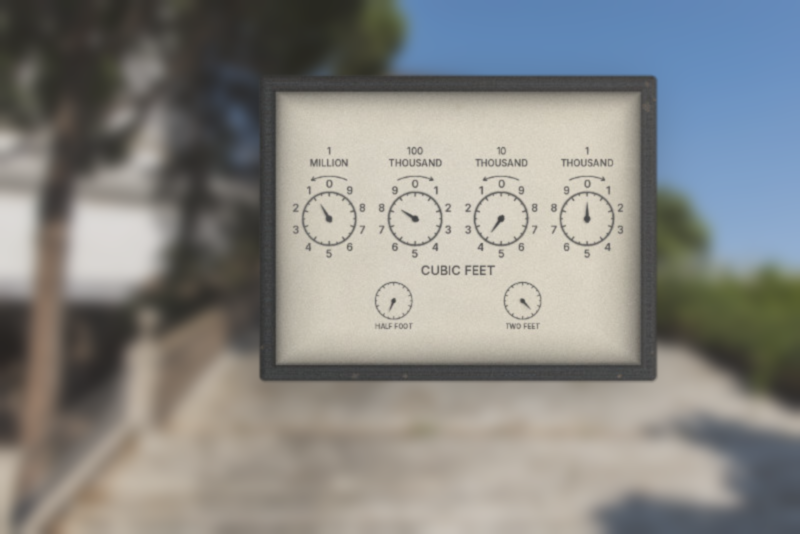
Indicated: 84000ft³
